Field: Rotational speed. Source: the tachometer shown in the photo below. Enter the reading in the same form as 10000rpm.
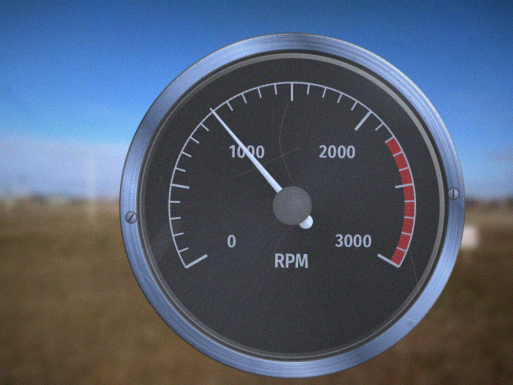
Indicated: 1000rpm
